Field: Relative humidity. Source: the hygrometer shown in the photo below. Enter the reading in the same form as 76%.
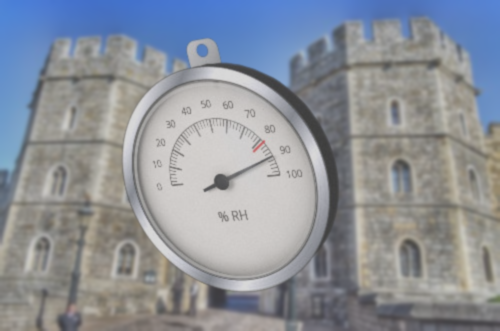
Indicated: 90%
